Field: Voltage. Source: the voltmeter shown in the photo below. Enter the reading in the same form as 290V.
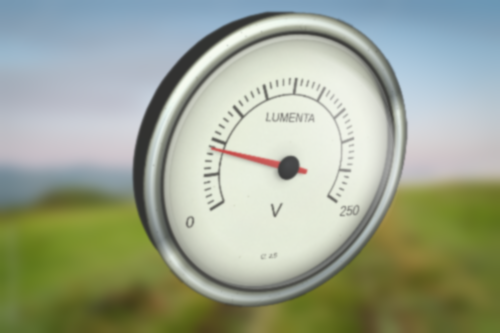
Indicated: 45V
